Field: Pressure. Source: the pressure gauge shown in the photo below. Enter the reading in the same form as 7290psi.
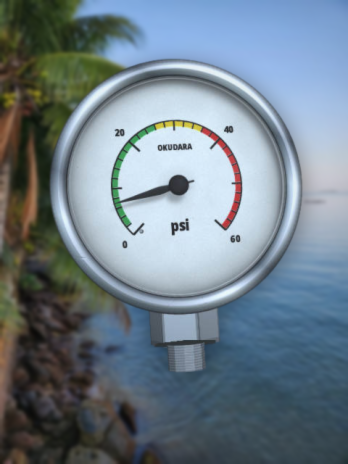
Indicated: 7psi
